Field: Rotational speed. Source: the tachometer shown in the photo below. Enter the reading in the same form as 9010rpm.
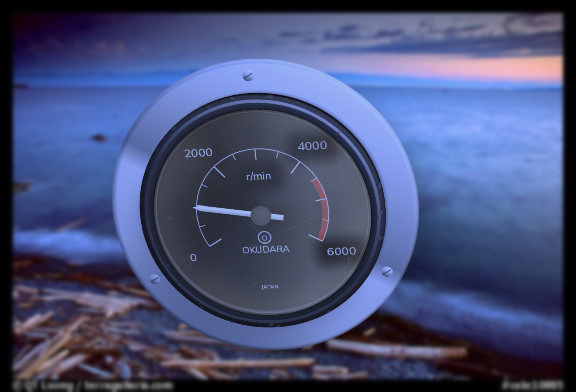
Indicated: 1000rpm
